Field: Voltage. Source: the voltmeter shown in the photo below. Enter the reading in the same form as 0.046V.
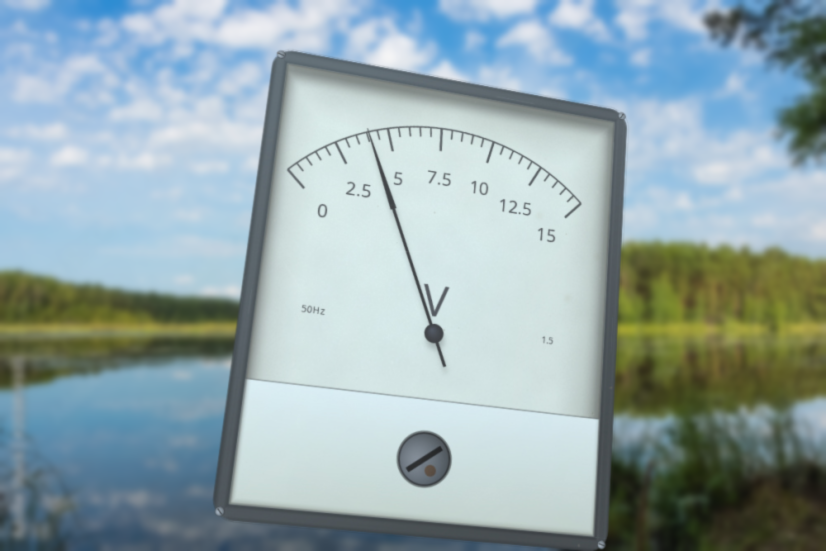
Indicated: 4V
